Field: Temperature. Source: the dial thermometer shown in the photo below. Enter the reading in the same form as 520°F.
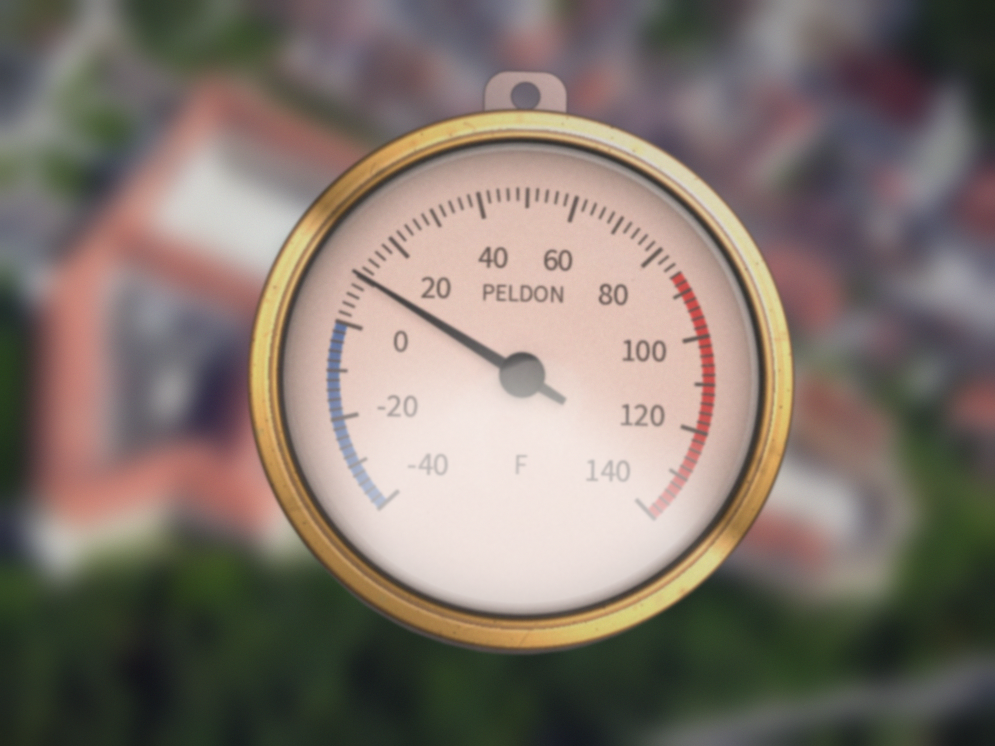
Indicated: 10°F
